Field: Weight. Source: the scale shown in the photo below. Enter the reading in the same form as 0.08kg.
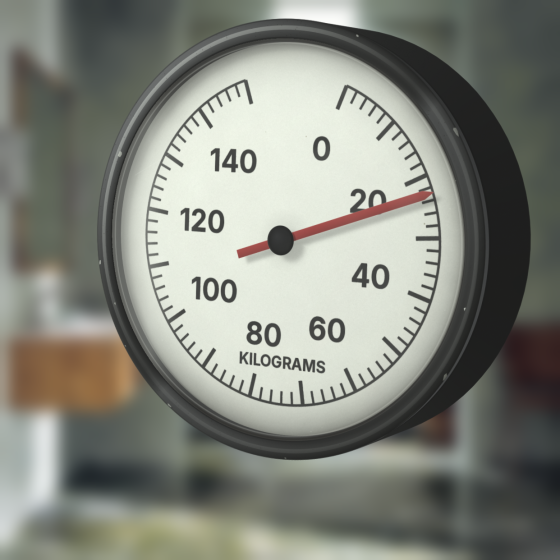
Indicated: 23kg
